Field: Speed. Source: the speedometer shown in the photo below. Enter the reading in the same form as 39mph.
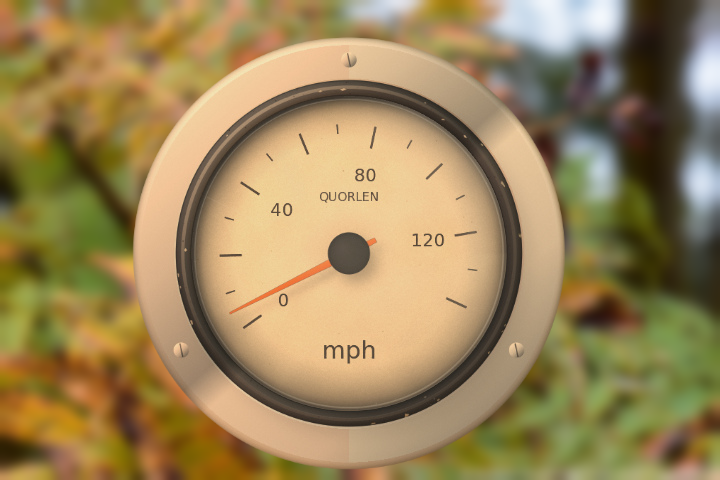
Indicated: 5mph
